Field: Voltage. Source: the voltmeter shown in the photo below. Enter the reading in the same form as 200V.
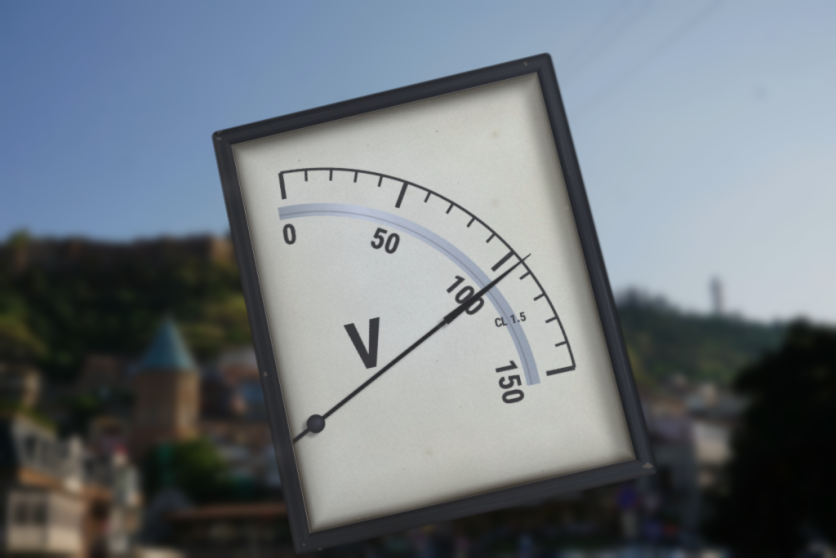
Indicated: 105V
